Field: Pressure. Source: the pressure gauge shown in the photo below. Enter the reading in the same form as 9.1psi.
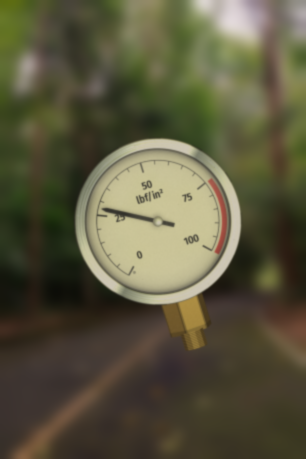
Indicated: 27.5psi
